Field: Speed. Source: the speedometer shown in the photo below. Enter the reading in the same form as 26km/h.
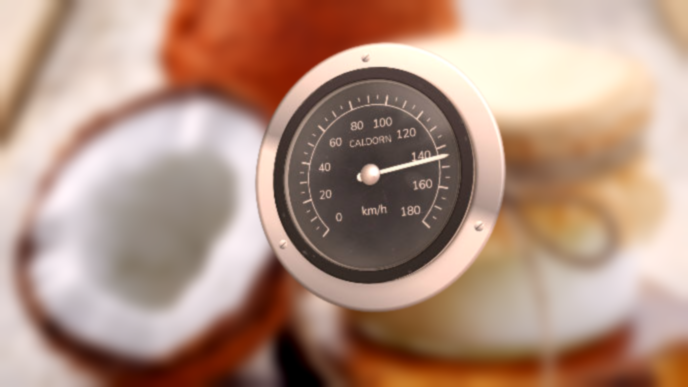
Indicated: 145km/h
